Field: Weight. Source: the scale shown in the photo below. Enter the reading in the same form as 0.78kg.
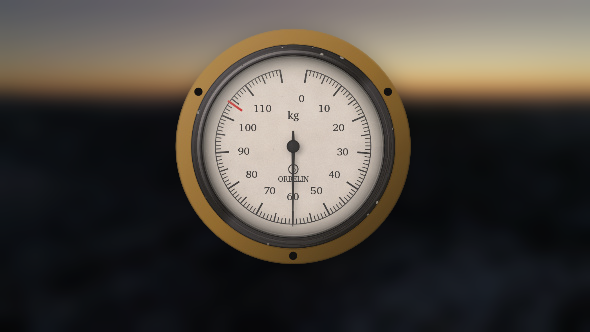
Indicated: 60kg
